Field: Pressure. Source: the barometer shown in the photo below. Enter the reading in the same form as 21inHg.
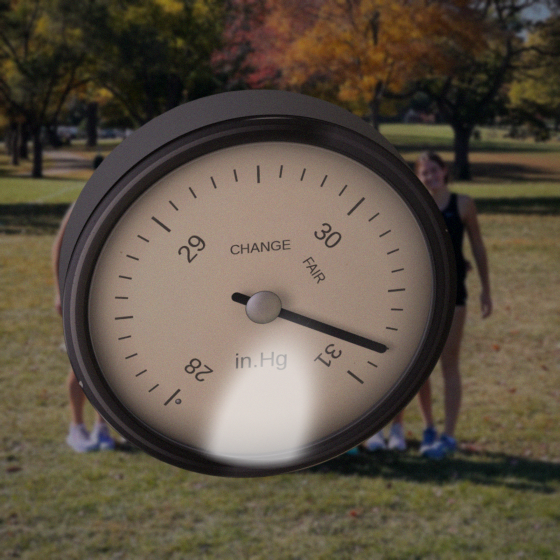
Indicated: 30.8inHg
